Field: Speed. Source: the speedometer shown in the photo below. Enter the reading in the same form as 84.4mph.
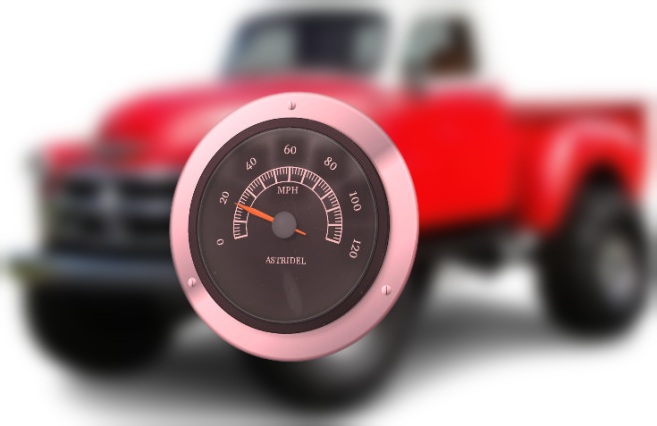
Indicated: 20mph
